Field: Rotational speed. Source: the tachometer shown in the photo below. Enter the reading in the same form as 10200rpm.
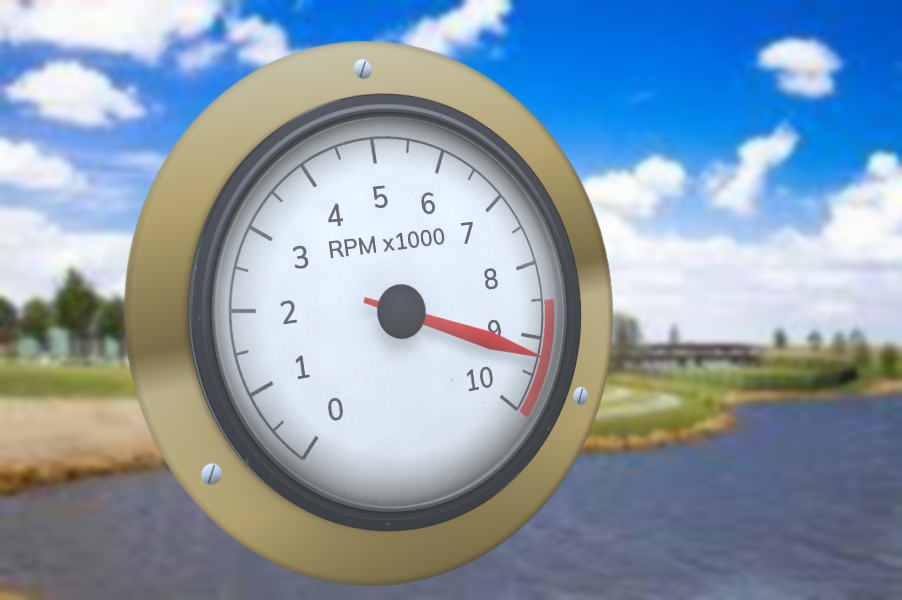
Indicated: 9250rpm
